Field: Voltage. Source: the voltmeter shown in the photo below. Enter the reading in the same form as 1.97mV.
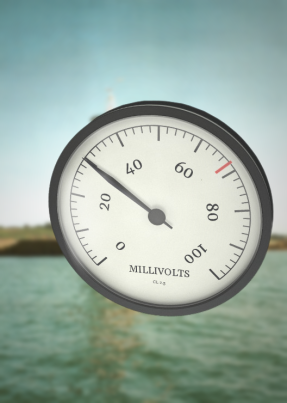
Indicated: 30mV
